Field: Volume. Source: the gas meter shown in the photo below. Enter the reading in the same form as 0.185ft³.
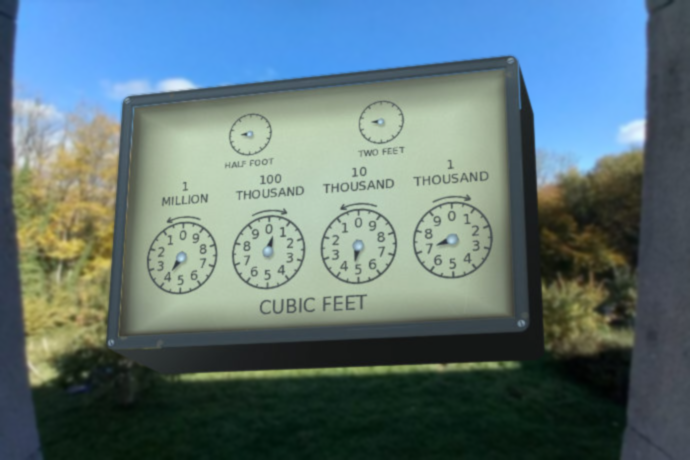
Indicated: 404700ft³
